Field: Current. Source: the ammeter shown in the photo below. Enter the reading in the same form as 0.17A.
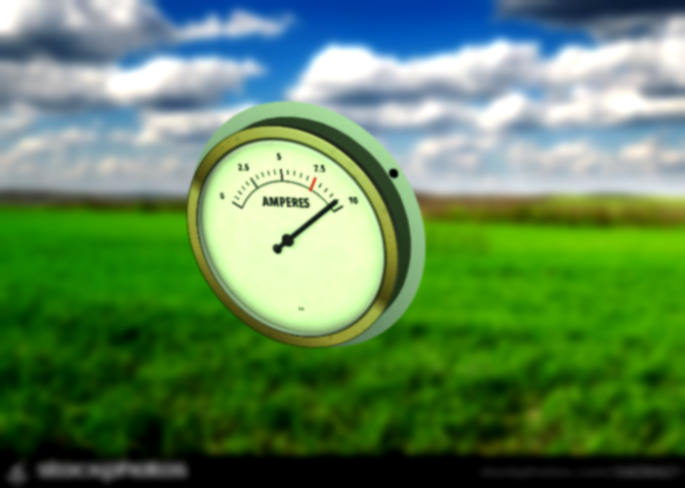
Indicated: 9.5A
